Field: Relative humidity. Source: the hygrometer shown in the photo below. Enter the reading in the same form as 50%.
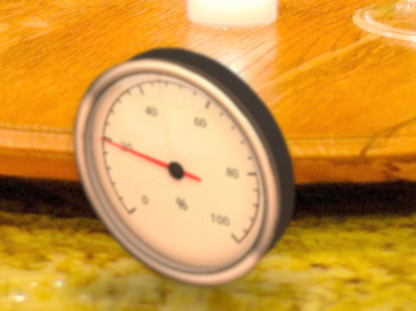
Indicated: 20%
